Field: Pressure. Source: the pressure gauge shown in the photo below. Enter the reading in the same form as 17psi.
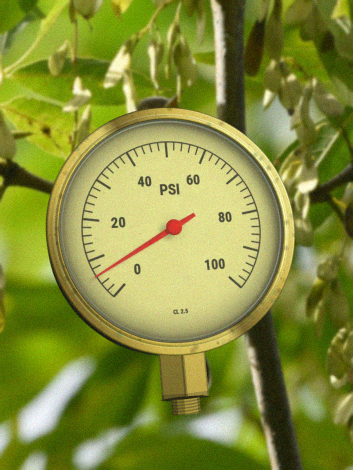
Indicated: 6psi
